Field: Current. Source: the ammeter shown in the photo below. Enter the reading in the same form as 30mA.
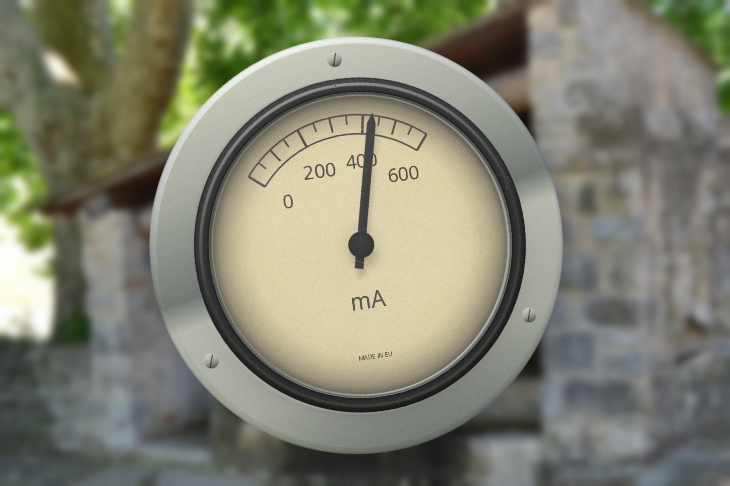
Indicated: 425mA
